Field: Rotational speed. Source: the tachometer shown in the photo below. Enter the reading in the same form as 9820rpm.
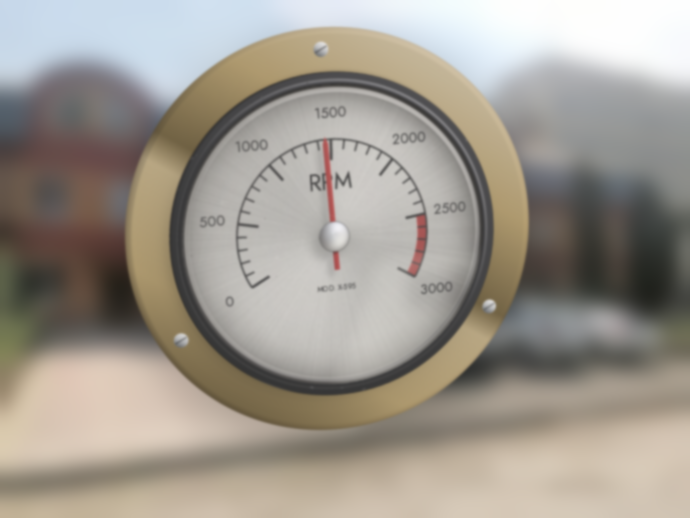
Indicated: 1450rpm
